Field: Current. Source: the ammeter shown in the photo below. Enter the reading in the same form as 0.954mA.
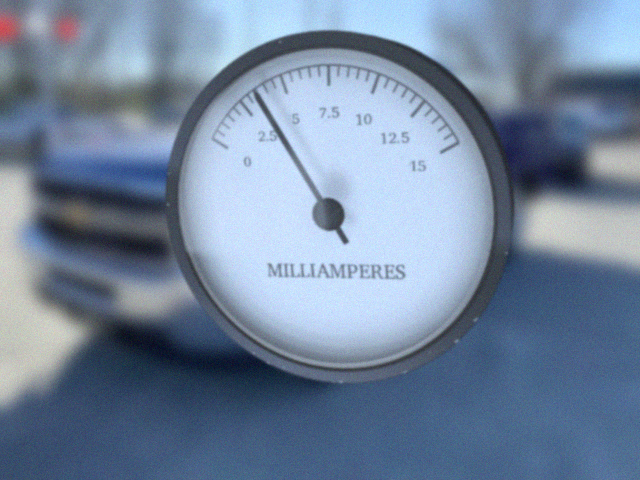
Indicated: 3.5mA
